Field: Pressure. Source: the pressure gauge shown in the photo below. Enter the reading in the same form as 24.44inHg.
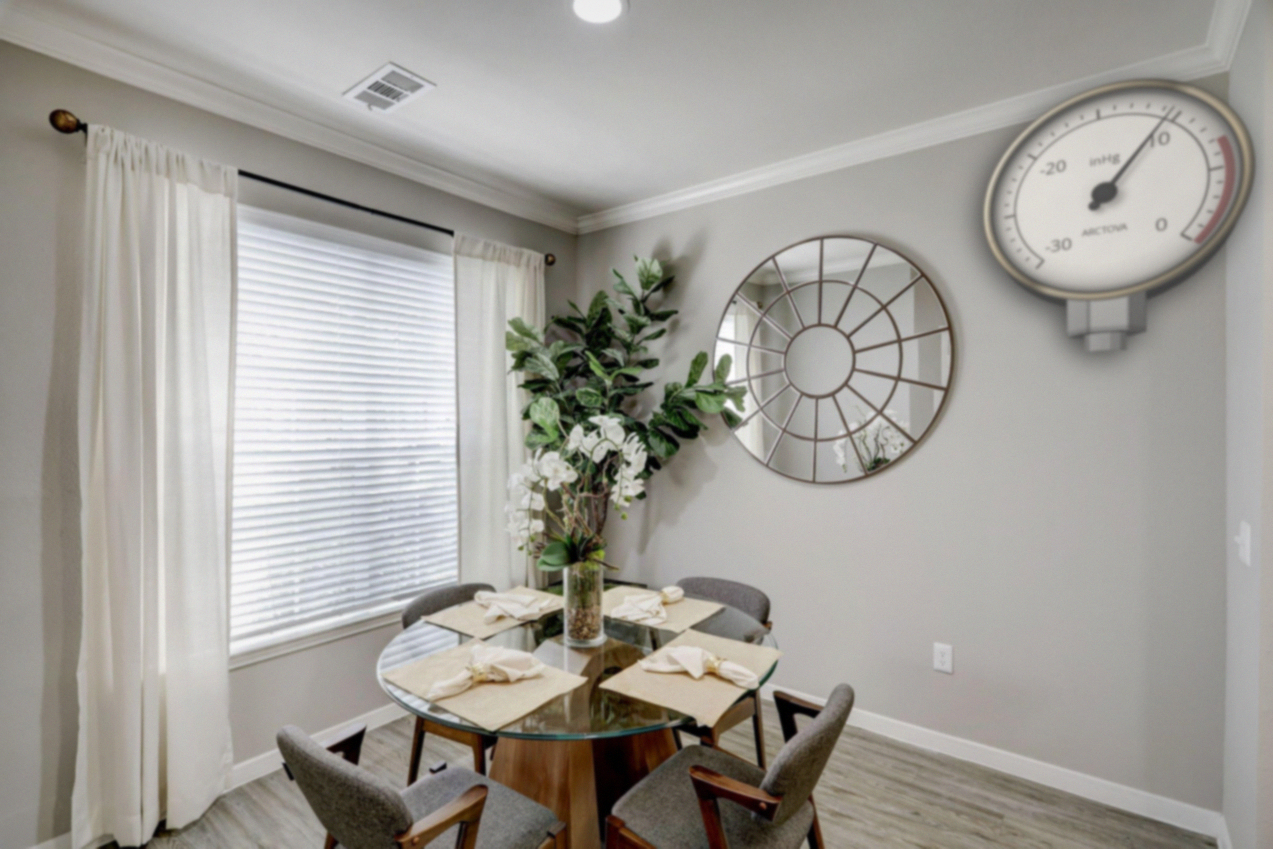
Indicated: -10.5inHg
